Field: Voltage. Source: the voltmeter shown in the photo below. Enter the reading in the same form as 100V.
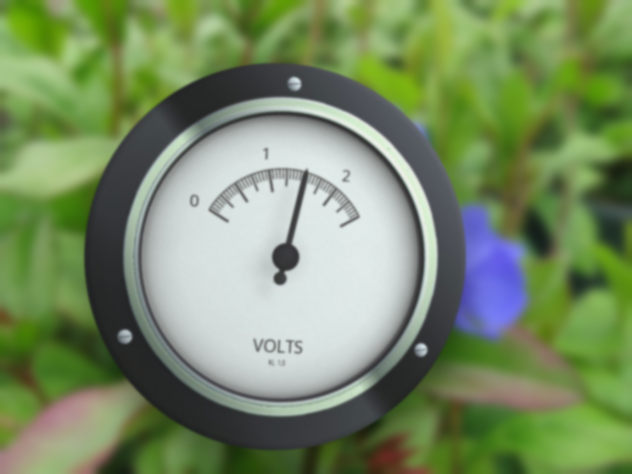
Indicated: 1.5V
